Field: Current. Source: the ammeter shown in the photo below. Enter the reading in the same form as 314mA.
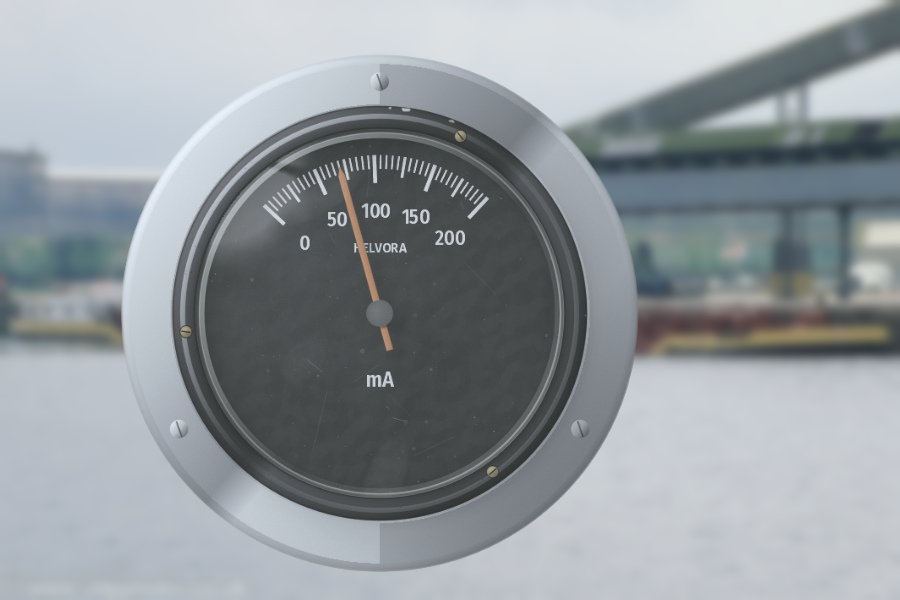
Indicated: 70mA
